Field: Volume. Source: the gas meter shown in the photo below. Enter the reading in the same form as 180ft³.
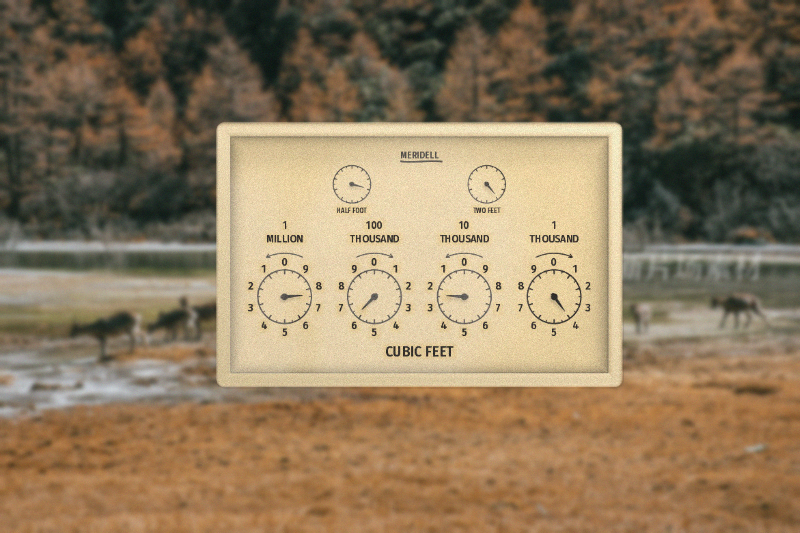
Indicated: 762400ft³
